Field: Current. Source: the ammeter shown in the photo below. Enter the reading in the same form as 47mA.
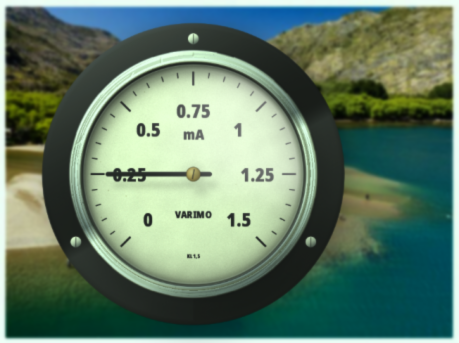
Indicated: 0.25mA
